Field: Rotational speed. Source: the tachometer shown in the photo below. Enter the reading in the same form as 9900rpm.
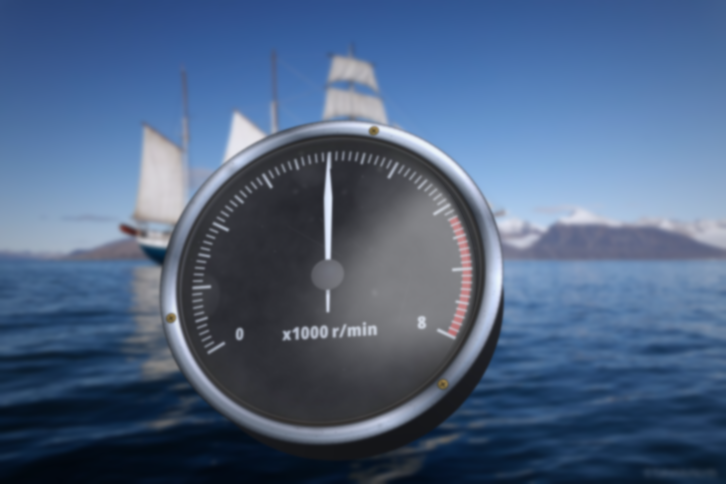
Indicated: 4000rpm
